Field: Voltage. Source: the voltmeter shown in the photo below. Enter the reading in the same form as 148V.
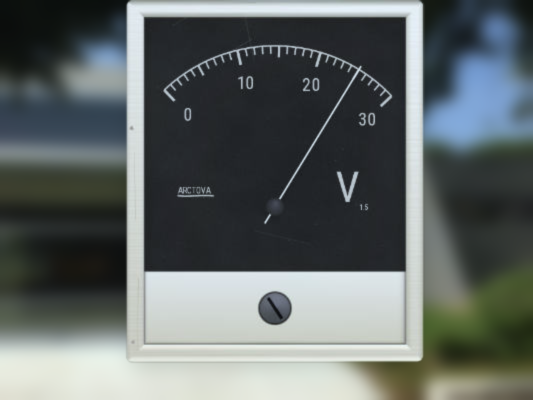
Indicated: 25V
